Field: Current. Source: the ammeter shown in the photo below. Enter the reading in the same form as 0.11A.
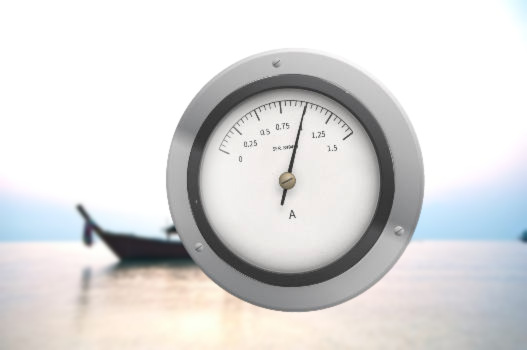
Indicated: 1A
